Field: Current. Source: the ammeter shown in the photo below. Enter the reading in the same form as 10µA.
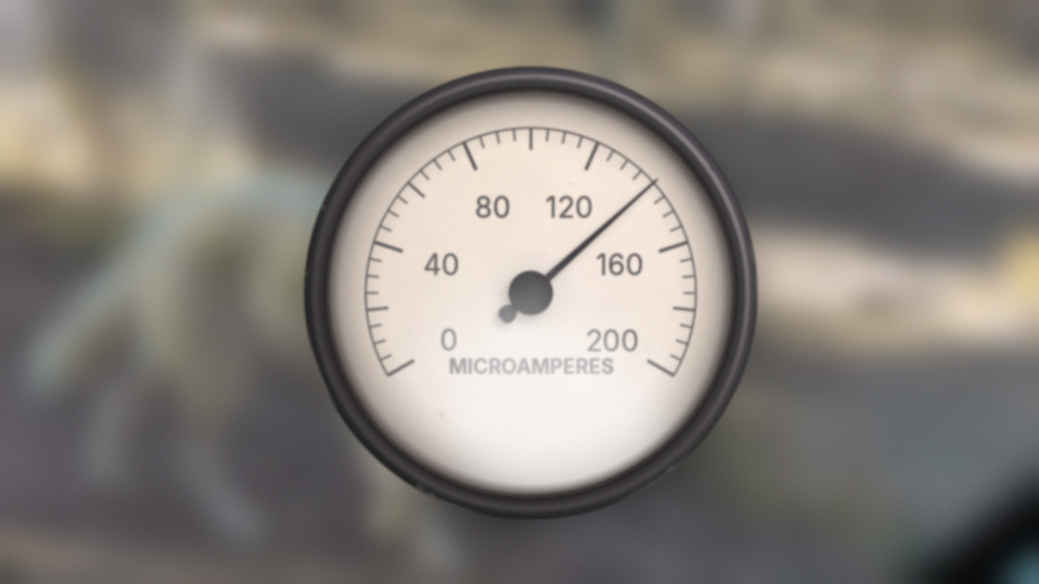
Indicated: 140µA
